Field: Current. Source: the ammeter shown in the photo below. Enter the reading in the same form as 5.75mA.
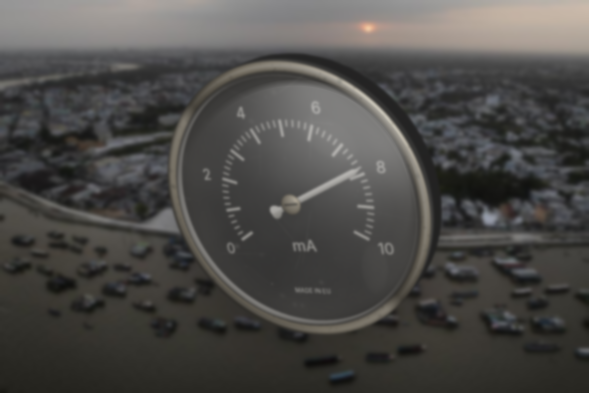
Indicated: 7.8mA
